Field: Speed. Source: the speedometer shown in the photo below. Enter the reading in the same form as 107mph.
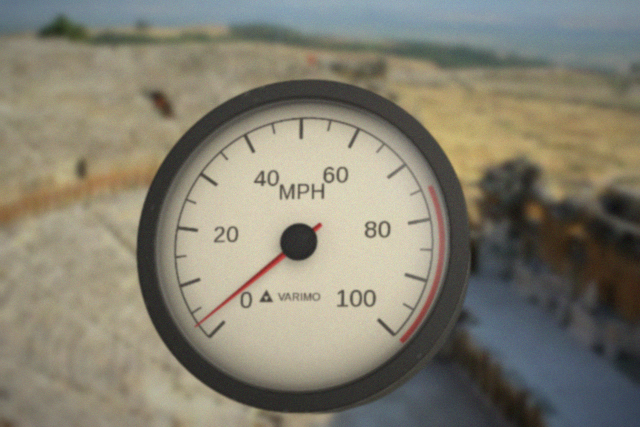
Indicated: 2.5mph
